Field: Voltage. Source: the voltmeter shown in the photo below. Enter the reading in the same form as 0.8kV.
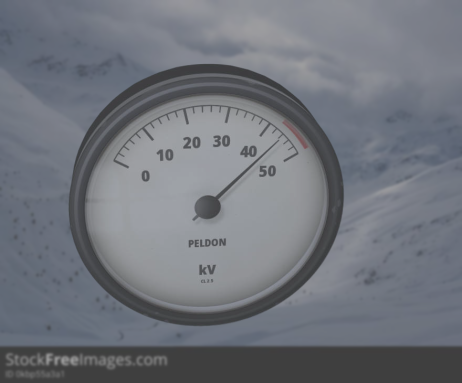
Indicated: 44kV
